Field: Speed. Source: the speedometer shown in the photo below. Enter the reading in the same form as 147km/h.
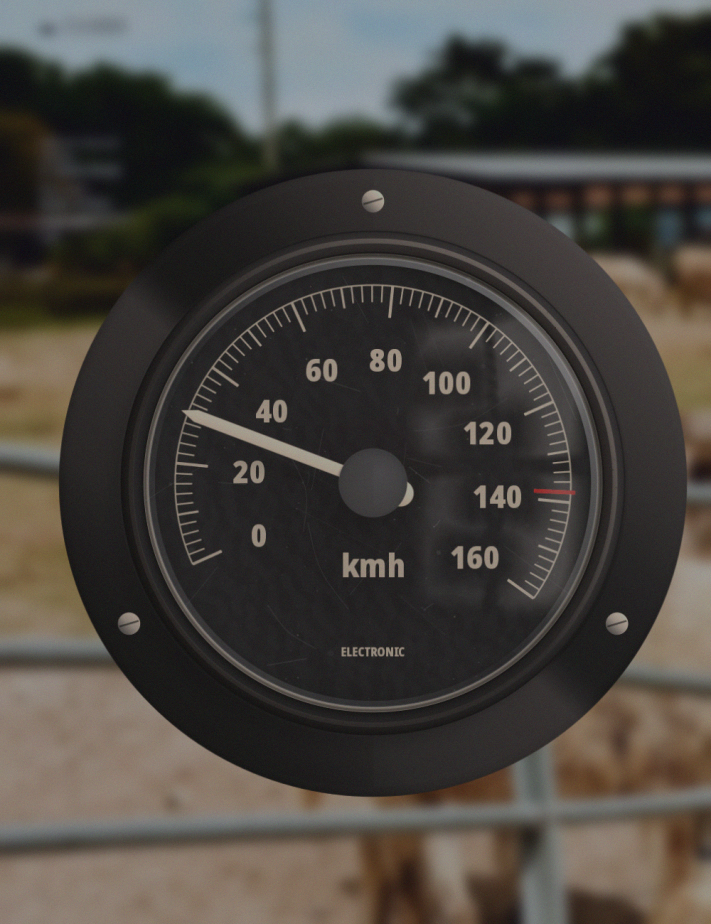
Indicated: 30km/h
